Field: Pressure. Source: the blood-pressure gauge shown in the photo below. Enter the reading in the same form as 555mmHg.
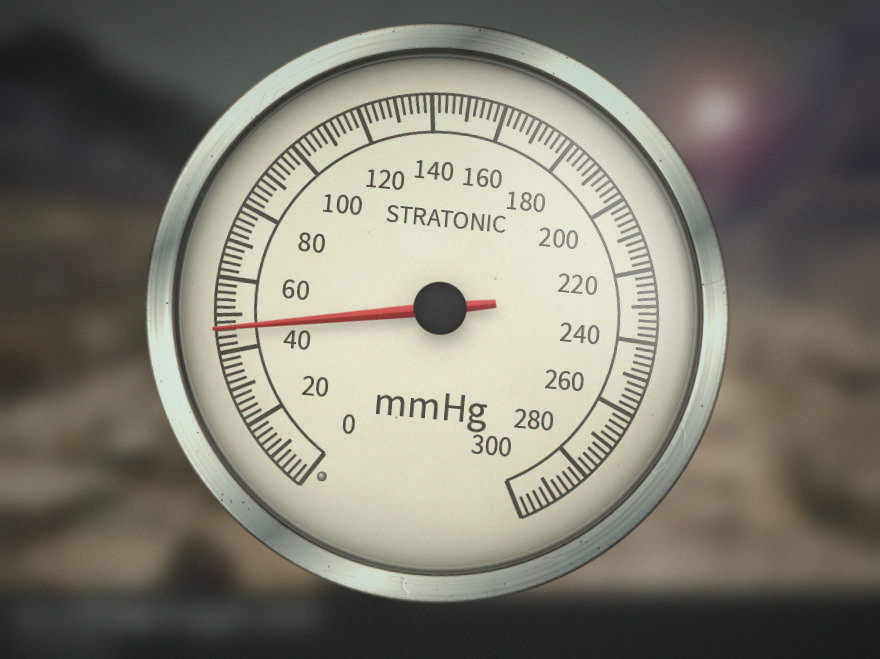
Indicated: 46mmHg
